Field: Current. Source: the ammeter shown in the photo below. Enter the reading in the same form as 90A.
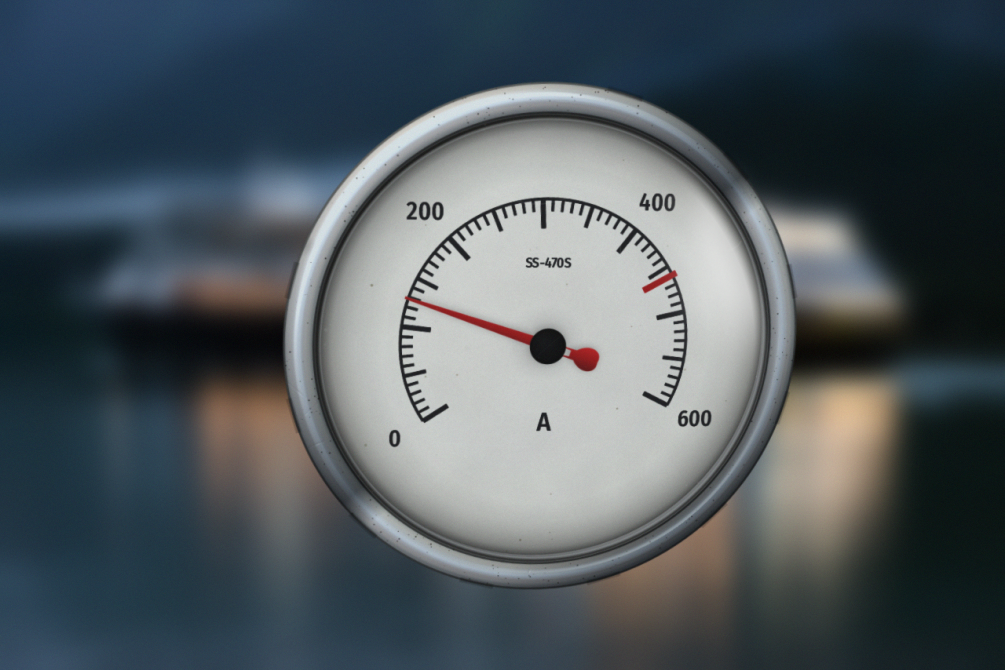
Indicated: 130A
